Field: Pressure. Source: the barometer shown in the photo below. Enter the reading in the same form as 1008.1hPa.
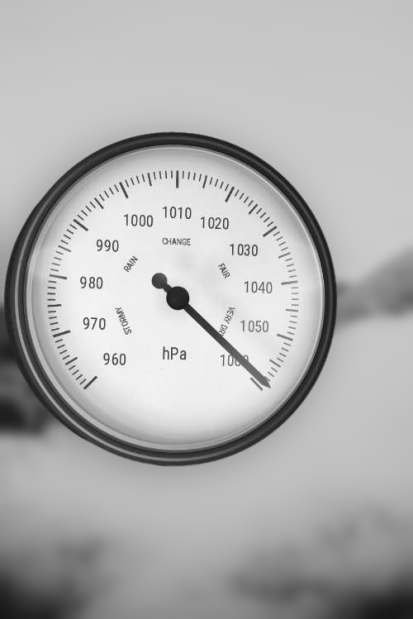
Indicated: 1059hPa
